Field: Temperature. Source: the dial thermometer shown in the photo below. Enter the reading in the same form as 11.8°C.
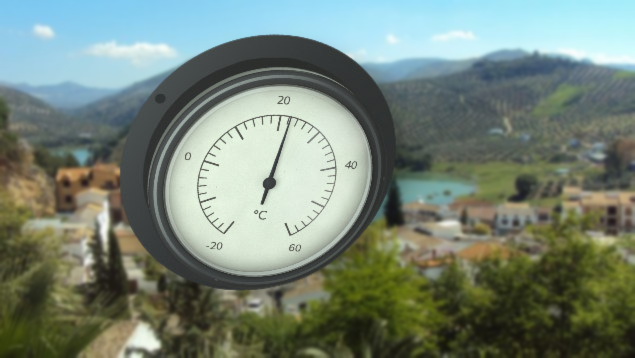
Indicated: 22°C
